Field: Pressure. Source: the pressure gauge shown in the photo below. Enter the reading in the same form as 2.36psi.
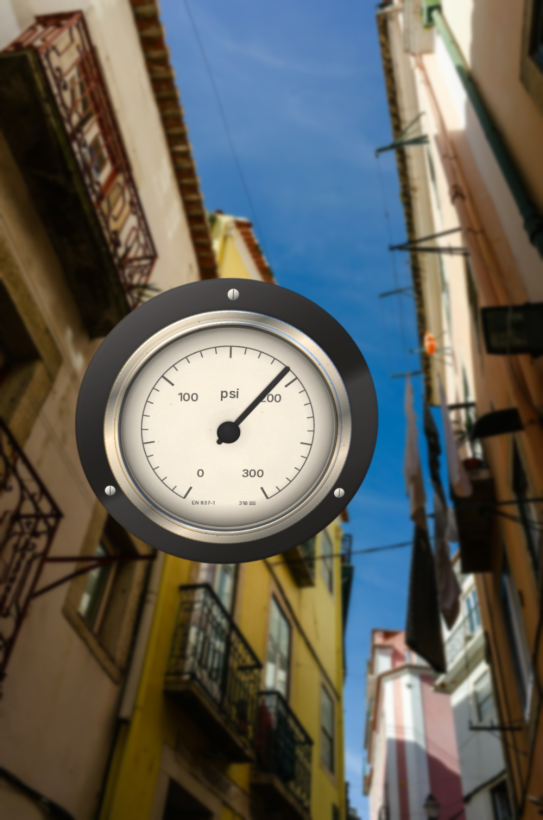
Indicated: 190psi
